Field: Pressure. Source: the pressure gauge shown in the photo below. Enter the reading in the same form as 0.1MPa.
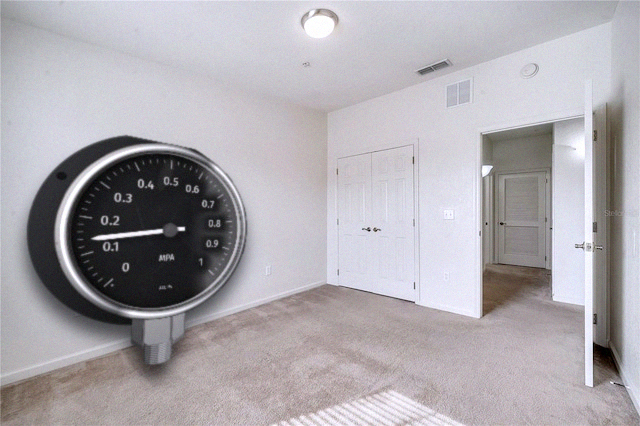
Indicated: 0.14MPa
